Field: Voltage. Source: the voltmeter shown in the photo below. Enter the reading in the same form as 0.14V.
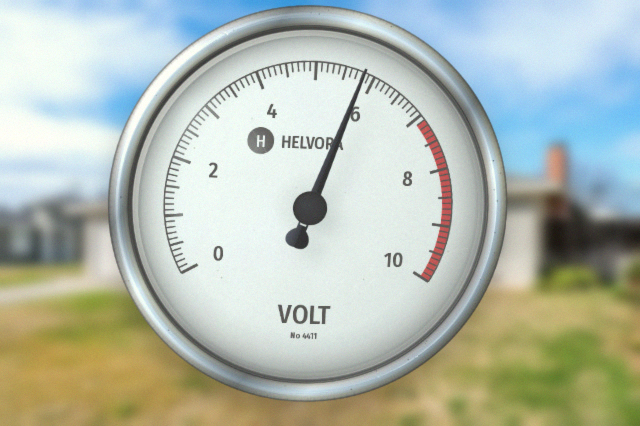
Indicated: 5.8V
